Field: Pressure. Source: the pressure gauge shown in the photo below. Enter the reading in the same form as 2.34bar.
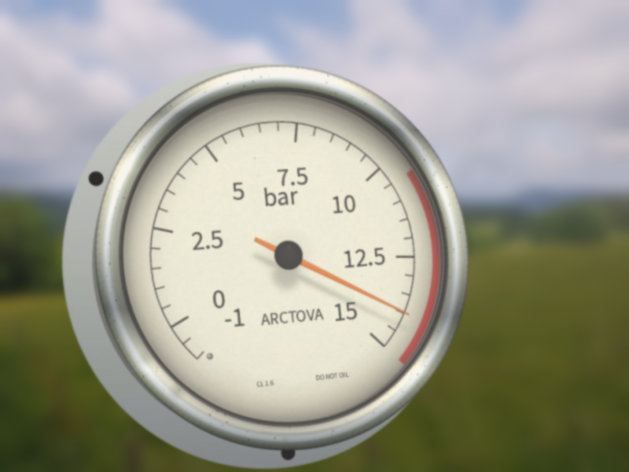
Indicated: 14bar
